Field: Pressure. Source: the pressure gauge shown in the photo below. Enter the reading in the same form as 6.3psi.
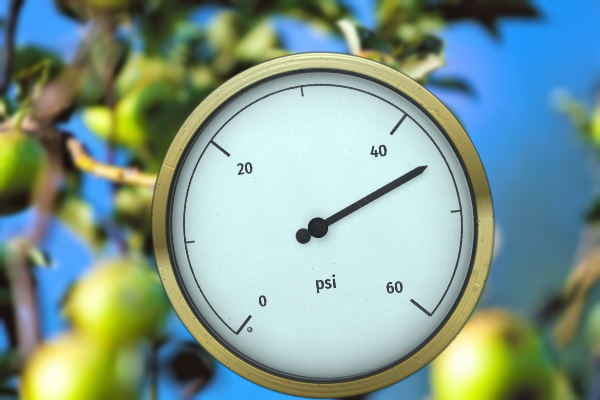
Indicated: 45psi
